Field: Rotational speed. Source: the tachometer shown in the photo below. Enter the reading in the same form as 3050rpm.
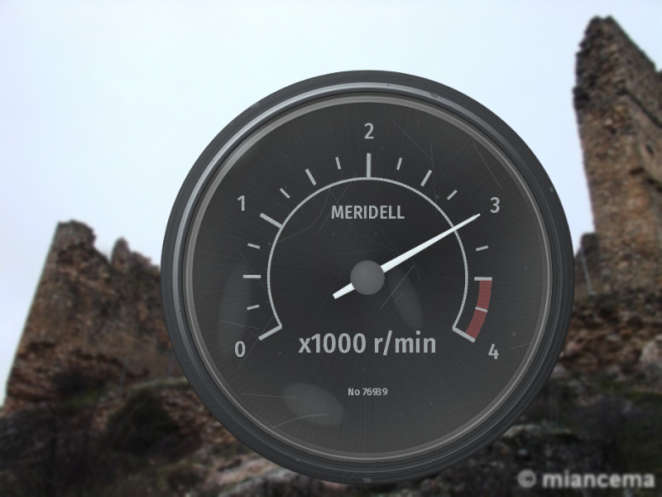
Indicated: 3000rpm
